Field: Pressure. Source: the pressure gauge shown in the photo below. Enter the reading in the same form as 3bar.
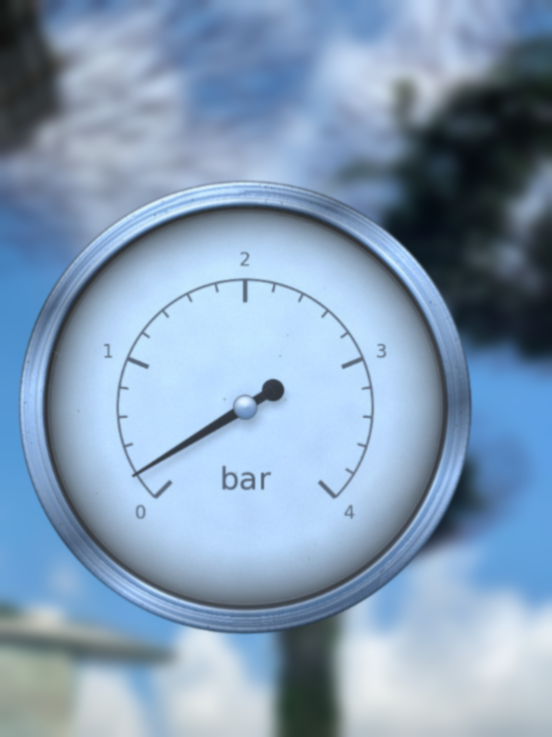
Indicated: 0.2bar
